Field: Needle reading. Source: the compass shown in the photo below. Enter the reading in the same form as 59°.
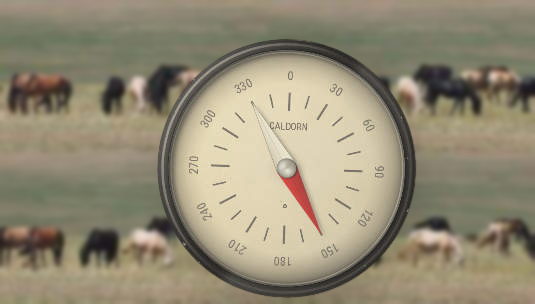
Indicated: 150°
